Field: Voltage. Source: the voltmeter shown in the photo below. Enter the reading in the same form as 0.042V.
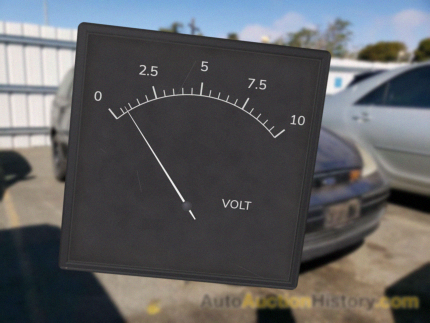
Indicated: 0.75V
